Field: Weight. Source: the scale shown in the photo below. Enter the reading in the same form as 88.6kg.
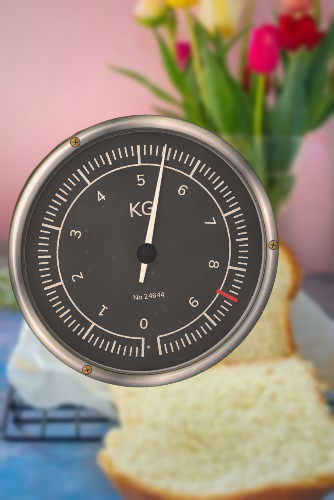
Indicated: 5.4kg
